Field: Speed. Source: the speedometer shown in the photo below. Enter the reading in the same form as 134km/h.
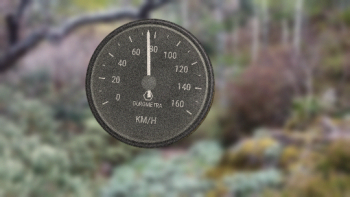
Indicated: 75km/h
